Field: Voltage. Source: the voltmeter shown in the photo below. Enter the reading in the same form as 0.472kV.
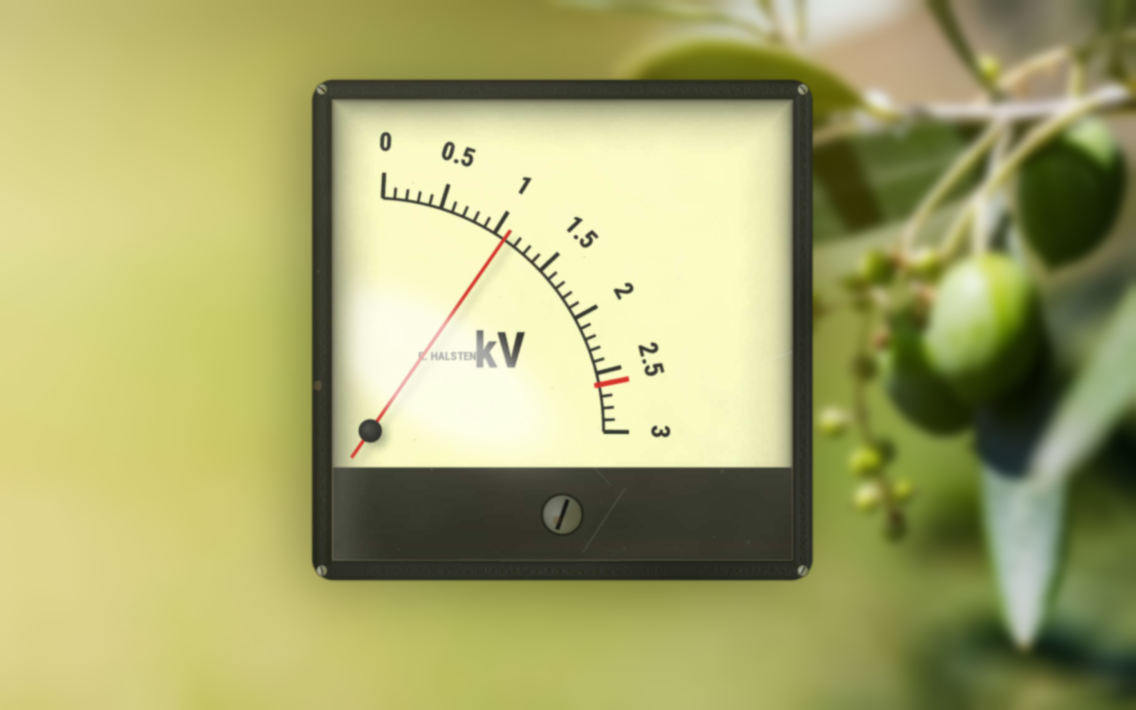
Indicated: 1.1kV
